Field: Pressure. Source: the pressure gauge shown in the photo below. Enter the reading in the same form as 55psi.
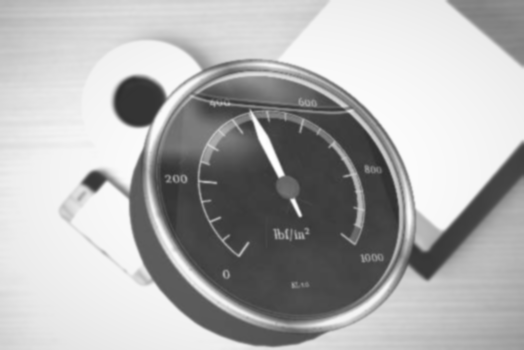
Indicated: 450psi
